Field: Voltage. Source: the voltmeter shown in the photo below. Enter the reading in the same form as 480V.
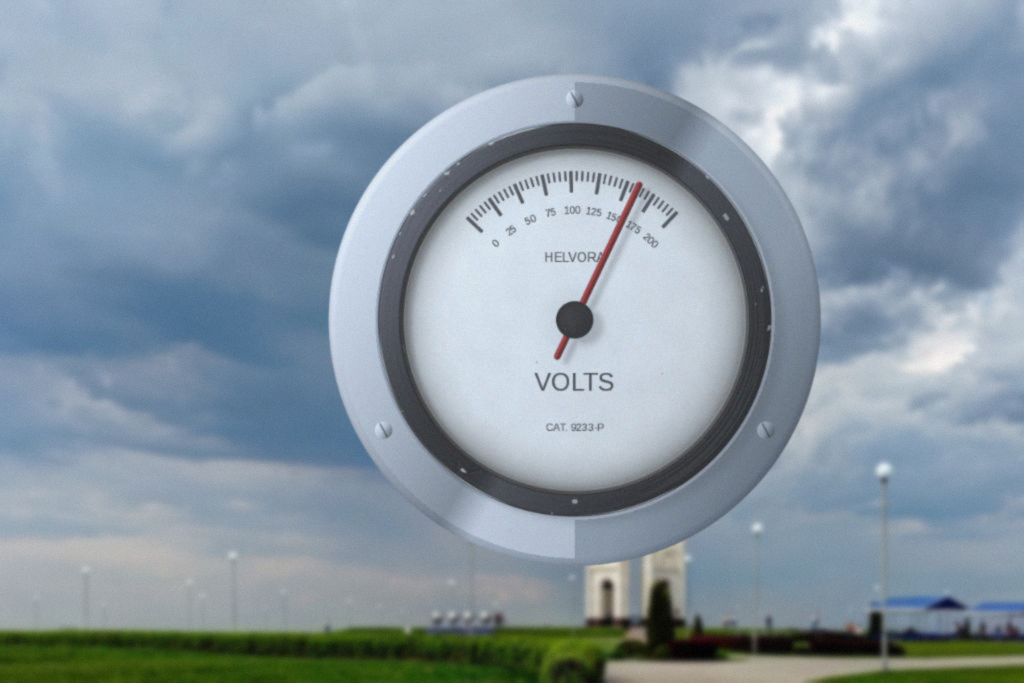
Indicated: 160V
